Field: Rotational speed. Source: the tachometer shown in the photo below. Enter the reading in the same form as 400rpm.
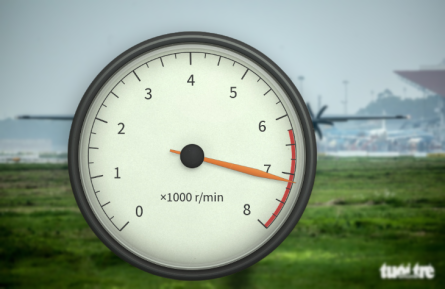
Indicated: 7125rpm
